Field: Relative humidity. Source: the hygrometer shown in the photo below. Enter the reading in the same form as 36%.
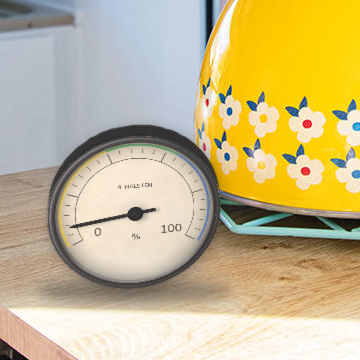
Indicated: 8%
